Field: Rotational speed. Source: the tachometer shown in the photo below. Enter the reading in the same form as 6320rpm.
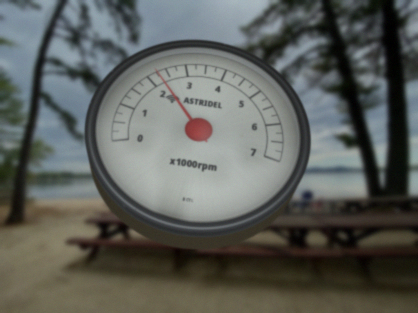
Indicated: 2250rpm
